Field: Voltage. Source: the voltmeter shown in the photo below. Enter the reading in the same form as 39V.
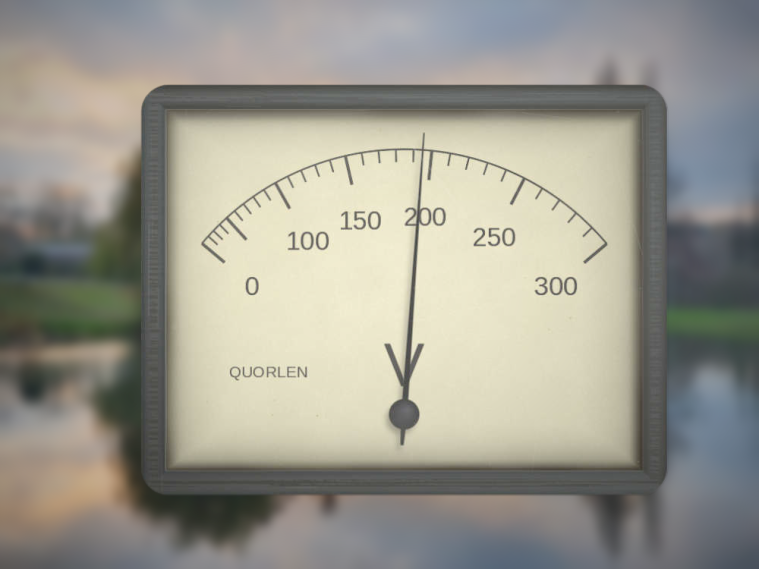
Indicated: 195V
